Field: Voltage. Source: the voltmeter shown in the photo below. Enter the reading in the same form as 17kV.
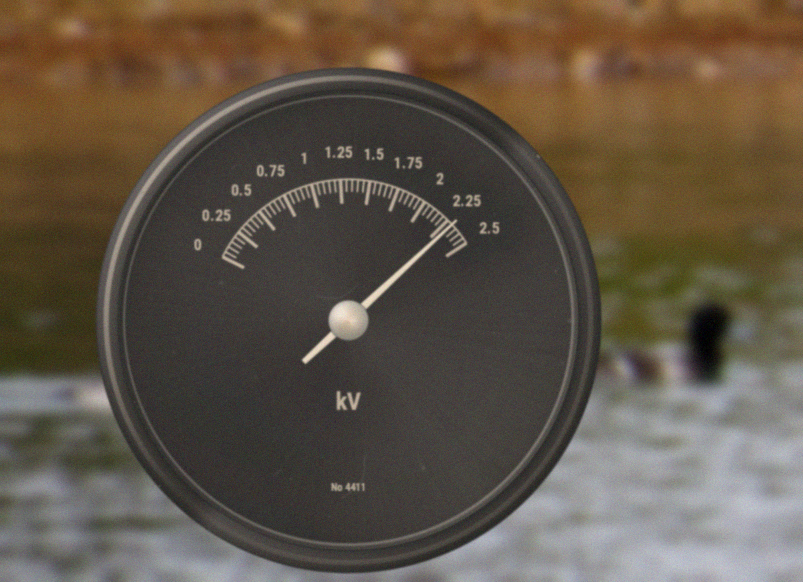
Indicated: 2.3kV
